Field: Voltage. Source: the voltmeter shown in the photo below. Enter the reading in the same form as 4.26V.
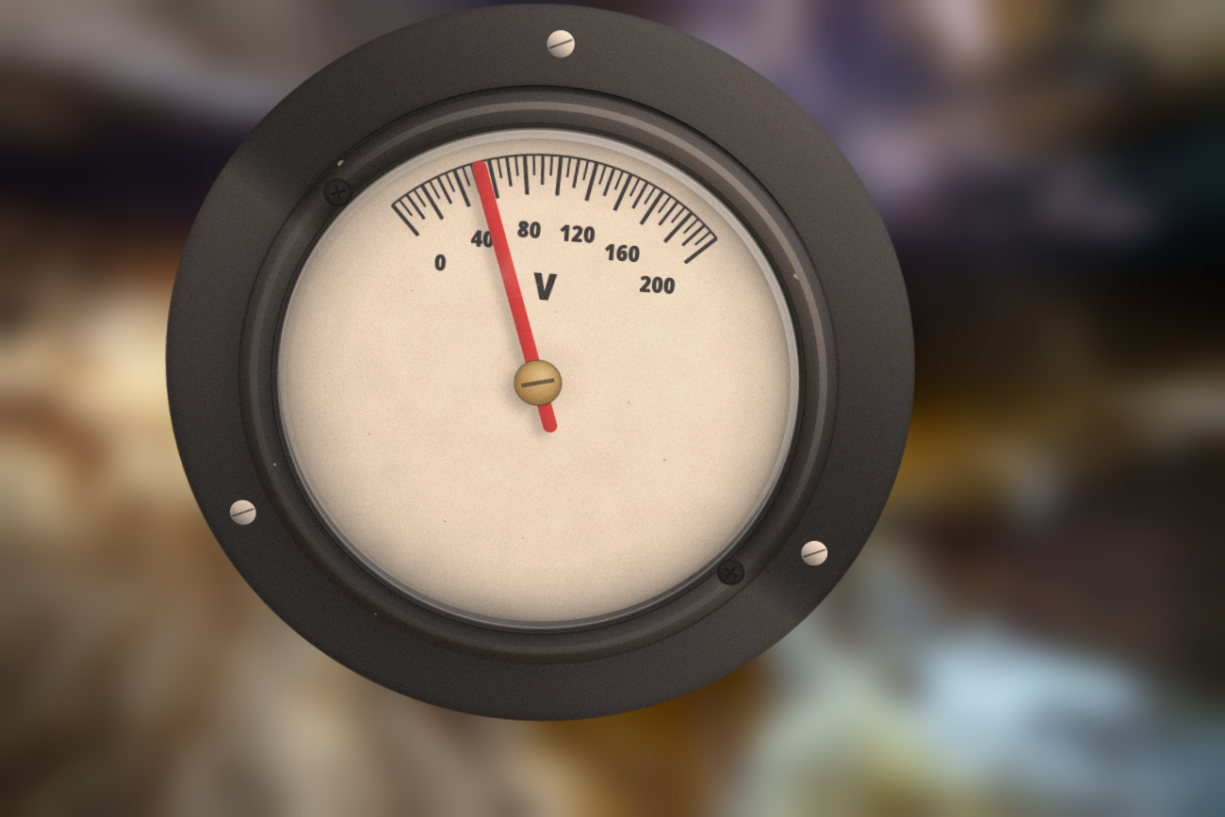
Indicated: 55V
